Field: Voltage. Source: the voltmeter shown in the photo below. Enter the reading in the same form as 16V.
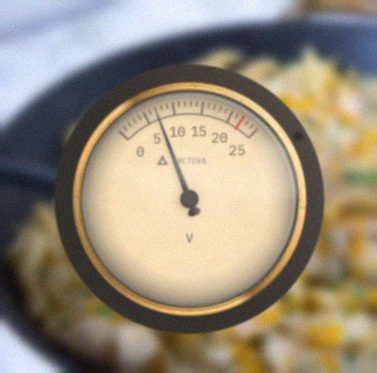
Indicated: 7V
